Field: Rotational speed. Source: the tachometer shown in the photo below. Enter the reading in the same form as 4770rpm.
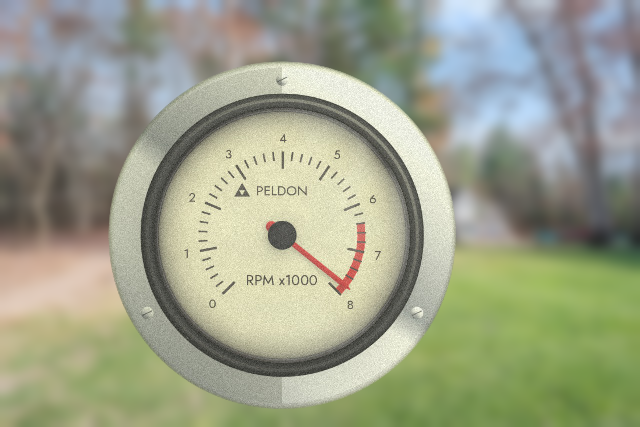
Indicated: 7800rpm
